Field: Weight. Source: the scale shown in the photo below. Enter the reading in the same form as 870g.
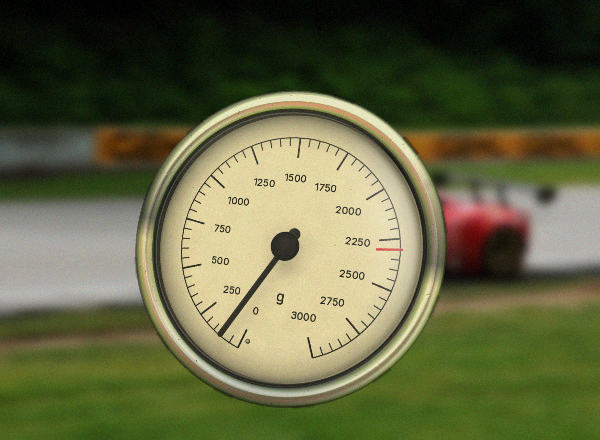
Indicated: 100g
